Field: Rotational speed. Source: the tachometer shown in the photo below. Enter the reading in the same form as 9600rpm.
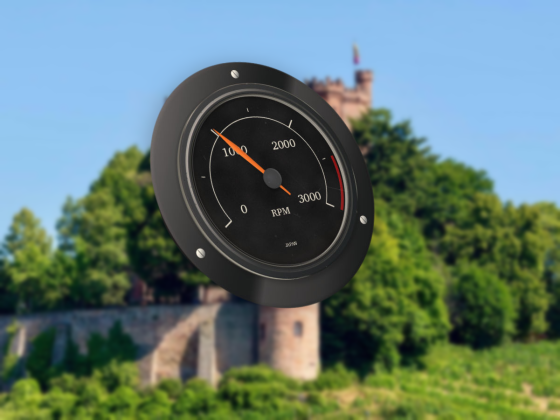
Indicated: 1000rpm
